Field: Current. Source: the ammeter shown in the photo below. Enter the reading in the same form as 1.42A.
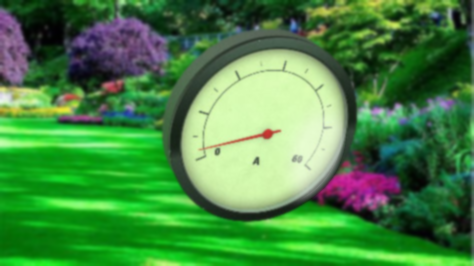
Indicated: 2.5A
